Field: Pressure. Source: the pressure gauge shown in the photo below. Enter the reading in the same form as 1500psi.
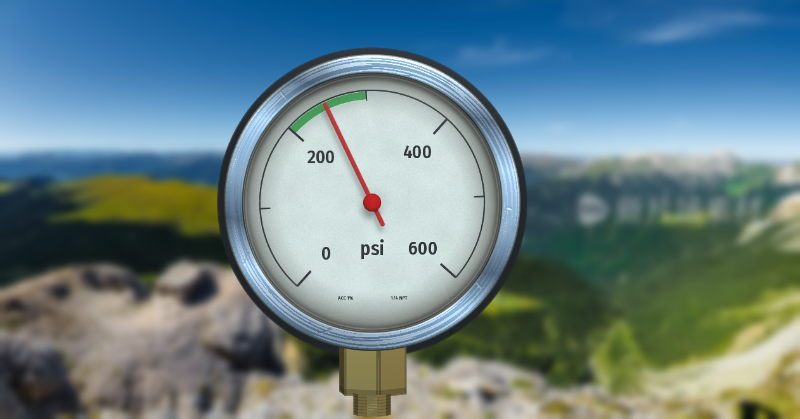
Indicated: 250psi
